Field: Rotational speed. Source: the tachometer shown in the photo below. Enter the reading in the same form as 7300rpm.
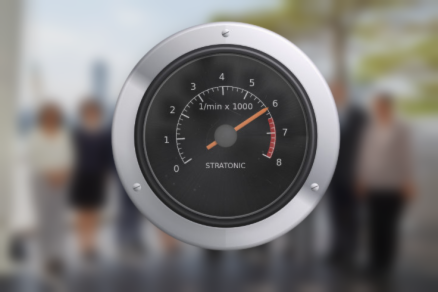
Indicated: 6000rpm
